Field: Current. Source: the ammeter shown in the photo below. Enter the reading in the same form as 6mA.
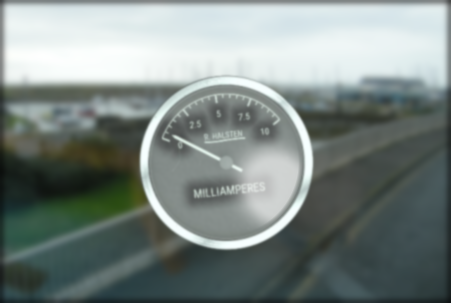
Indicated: 0.5mA
